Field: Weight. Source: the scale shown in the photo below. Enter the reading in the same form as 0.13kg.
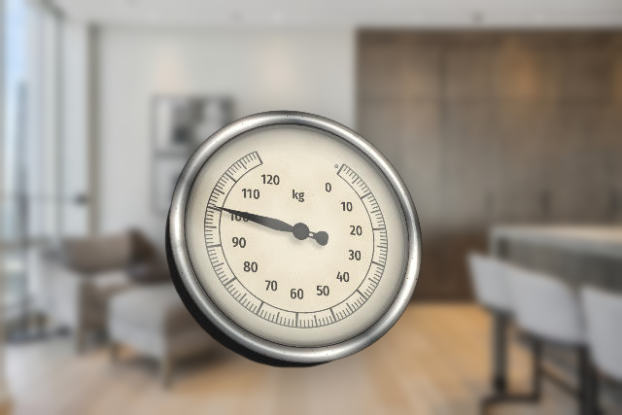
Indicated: 100kg
